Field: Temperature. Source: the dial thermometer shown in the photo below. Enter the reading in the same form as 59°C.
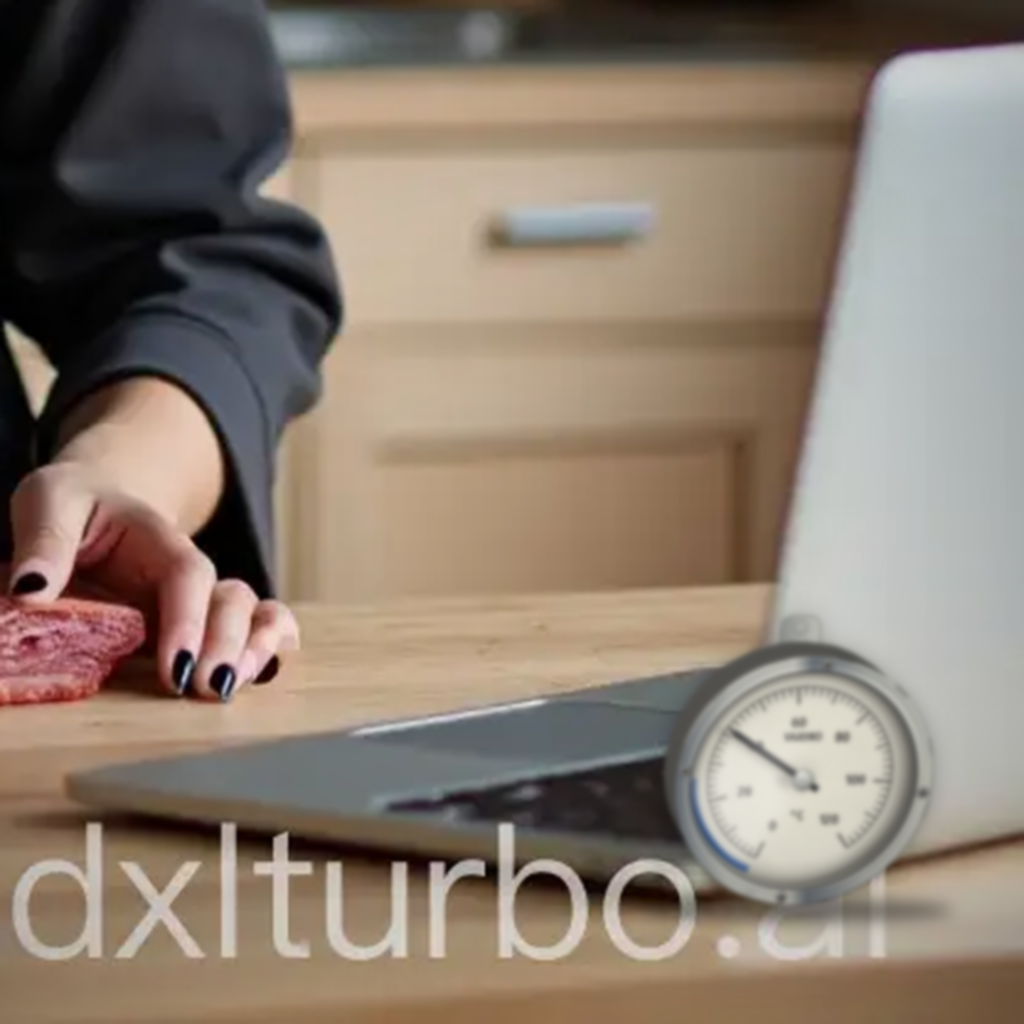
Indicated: 40°C
